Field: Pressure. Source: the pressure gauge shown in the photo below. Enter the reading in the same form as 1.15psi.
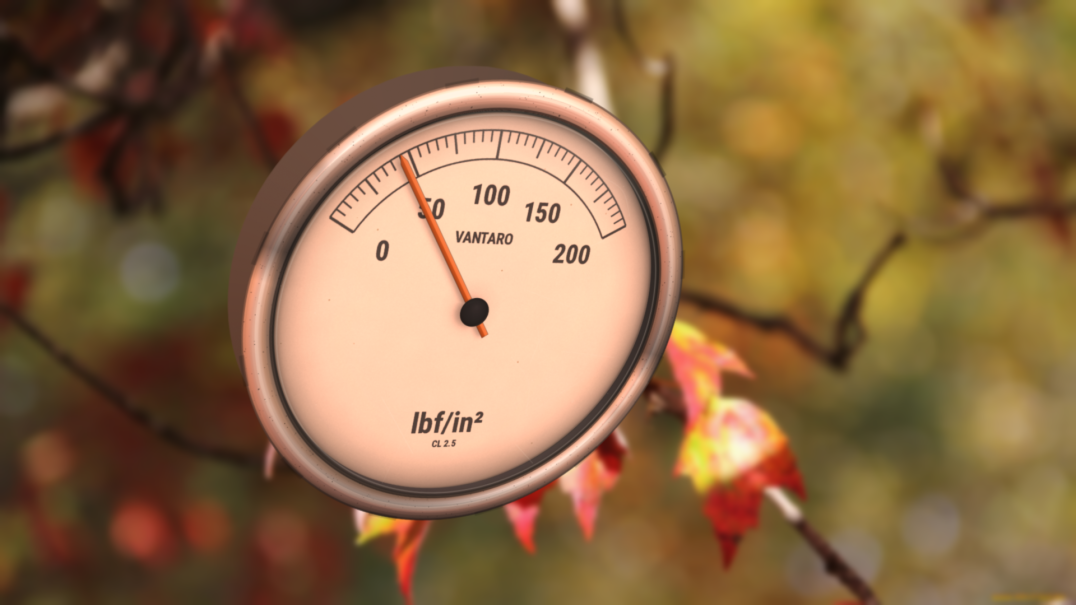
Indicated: 45psi
